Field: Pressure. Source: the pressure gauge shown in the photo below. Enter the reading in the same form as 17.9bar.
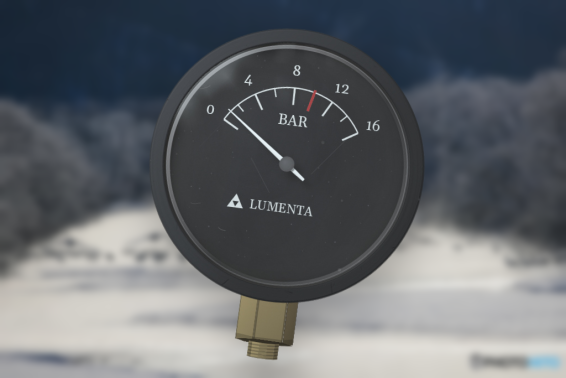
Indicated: 1bar
